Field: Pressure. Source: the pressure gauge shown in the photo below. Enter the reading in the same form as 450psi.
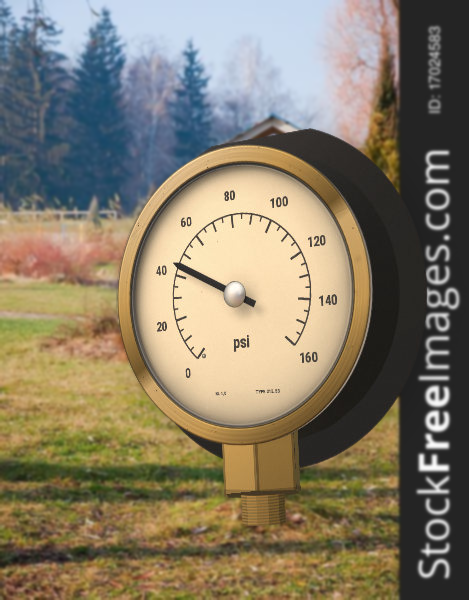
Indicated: 45psi
